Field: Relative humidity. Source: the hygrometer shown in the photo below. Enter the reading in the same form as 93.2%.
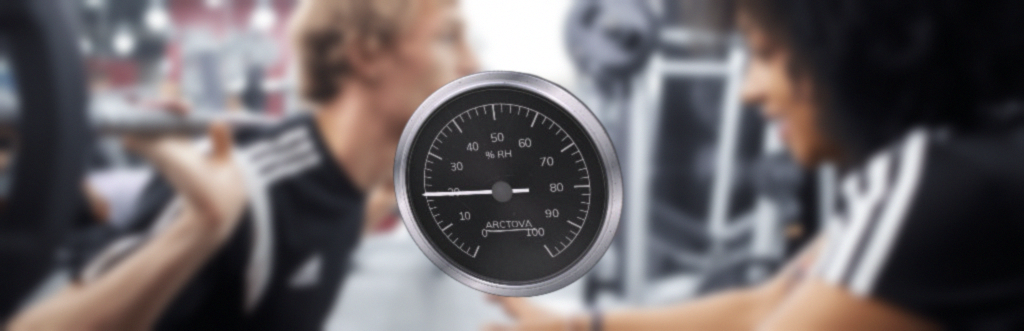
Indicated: 20%
